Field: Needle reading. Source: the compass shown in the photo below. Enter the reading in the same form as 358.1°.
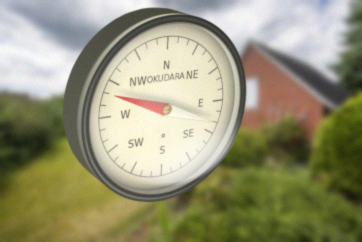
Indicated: 290°
